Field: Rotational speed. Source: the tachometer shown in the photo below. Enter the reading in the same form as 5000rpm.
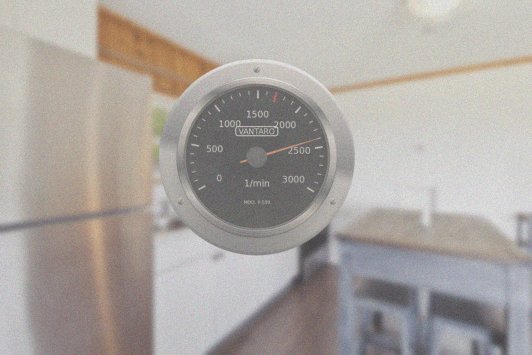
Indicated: 2400rpm
